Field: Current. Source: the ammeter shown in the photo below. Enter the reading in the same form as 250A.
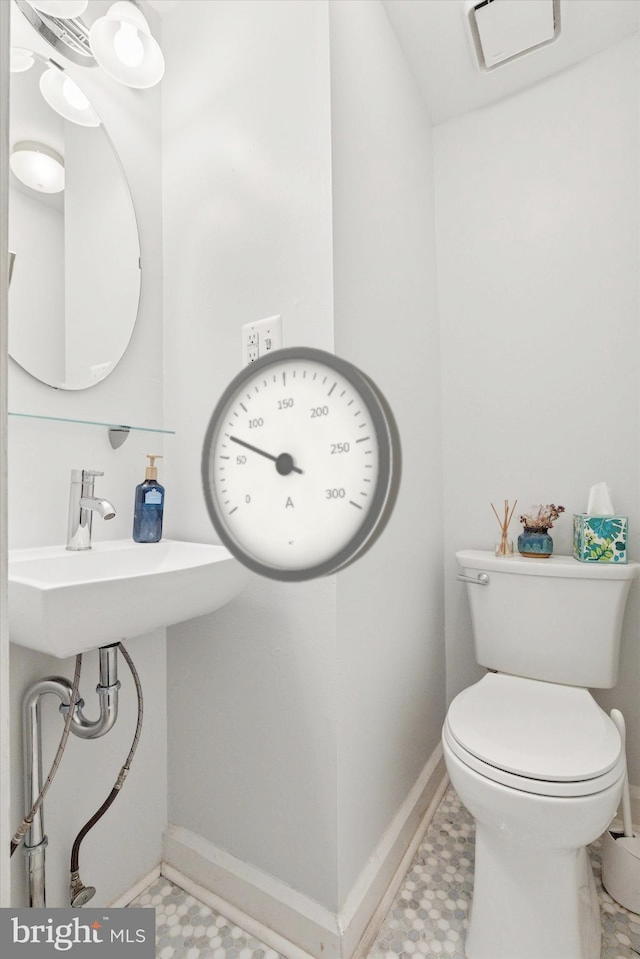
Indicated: 70A
